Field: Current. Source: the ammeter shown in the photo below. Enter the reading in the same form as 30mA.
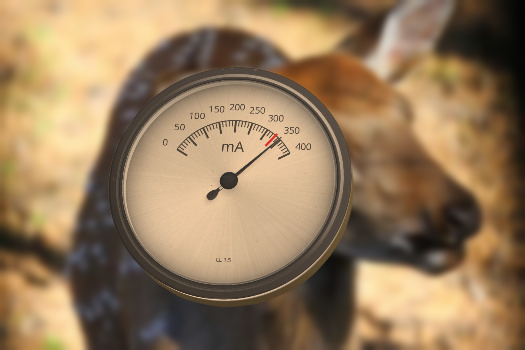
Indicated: 350mA
